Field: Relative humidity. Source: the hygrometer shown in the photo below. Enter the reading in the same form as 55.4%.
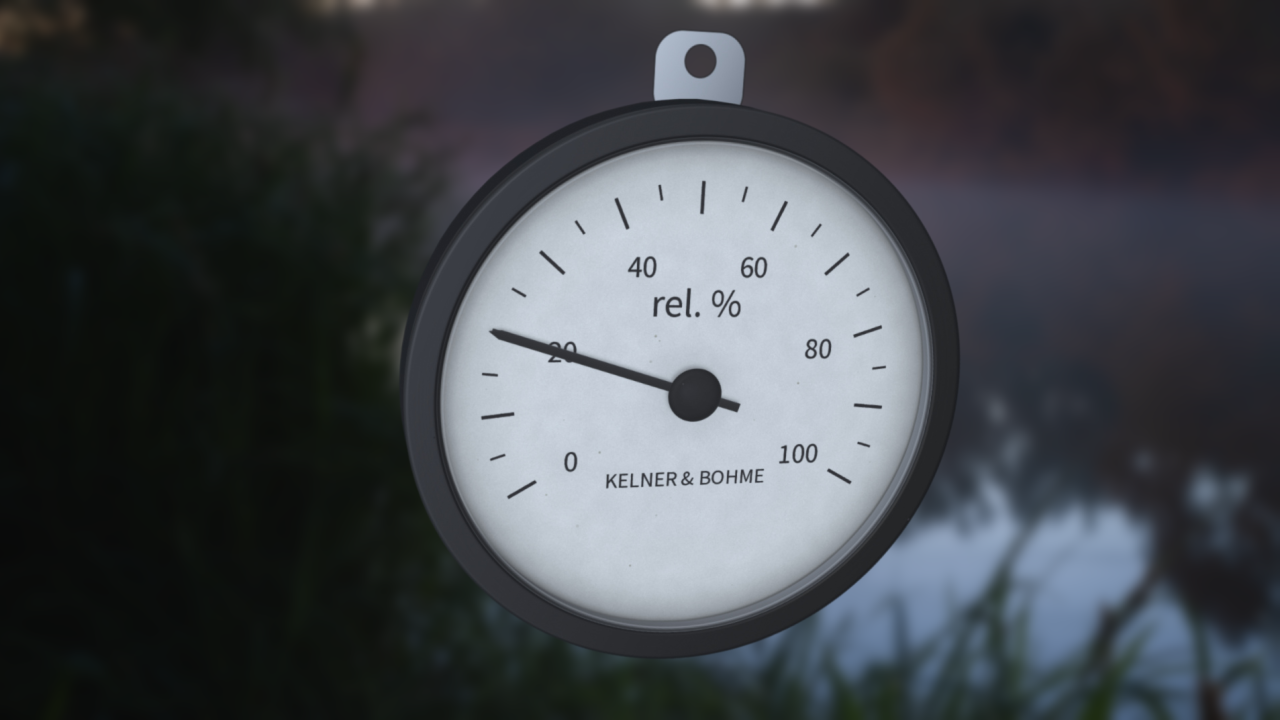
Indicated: 20%
